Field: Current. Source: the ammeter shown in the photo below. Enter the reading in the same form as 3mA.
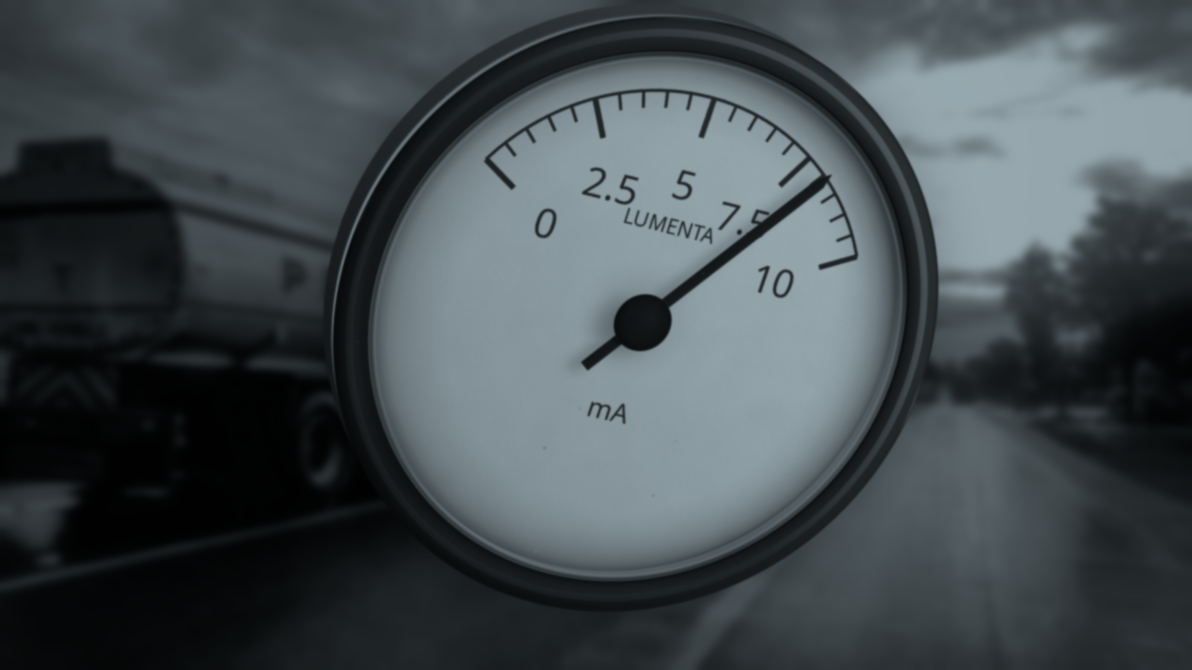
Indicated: 8mA
